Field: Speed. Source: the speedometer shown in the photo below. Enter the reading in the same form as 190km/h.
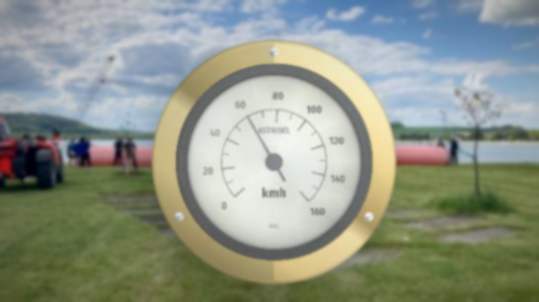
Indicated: 60km/h
